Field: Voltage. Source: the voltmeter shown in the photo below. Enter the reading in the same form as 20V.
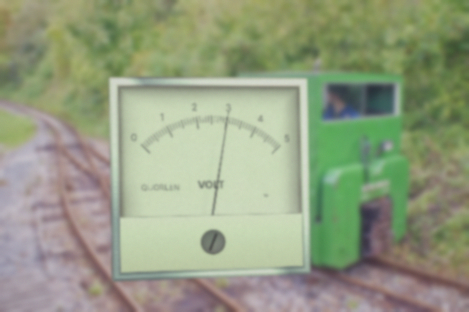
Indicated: 3V
